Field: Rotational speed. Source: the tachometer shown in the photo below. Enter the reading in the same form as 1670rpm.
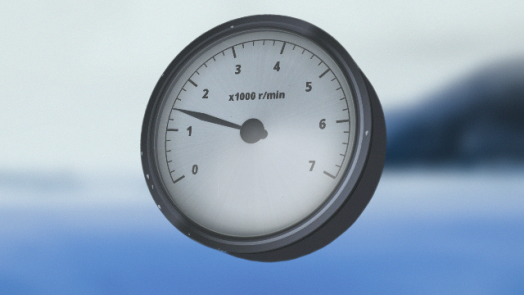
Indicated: 1400rpm
